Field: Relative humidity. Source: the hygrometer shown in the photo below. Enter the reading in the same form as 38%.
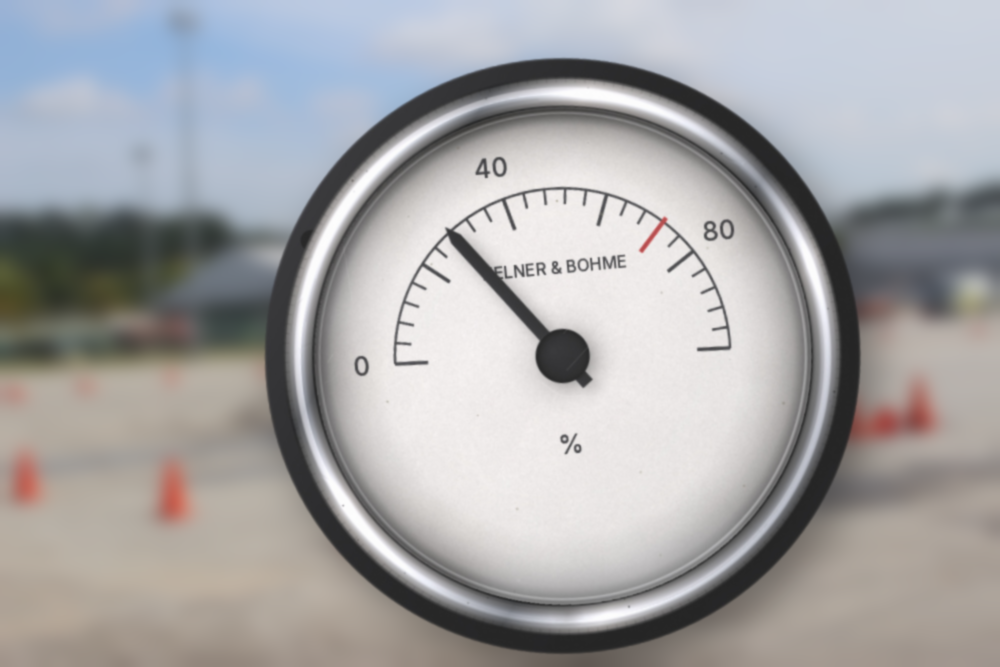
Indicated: 28%
